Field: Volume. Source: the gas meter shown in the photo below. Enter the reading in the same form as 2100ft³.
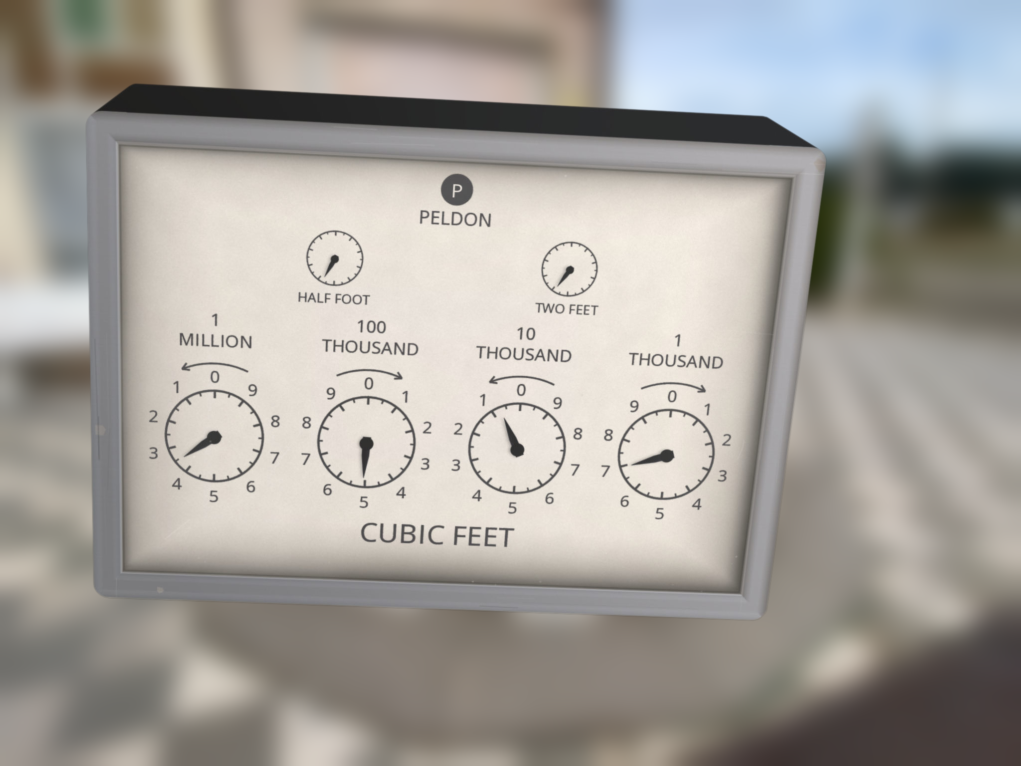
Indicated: 350700ft³
